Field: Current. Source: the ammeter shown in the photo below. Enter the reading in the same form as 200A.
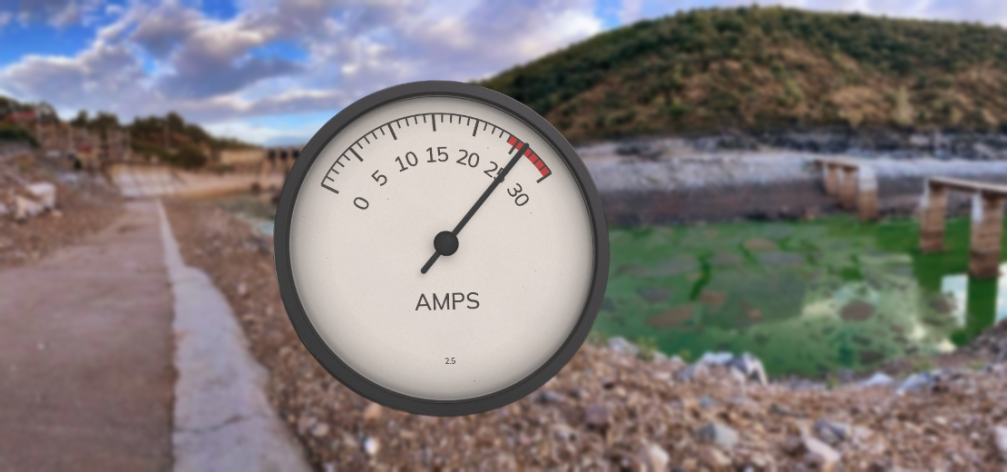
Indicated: 26A
